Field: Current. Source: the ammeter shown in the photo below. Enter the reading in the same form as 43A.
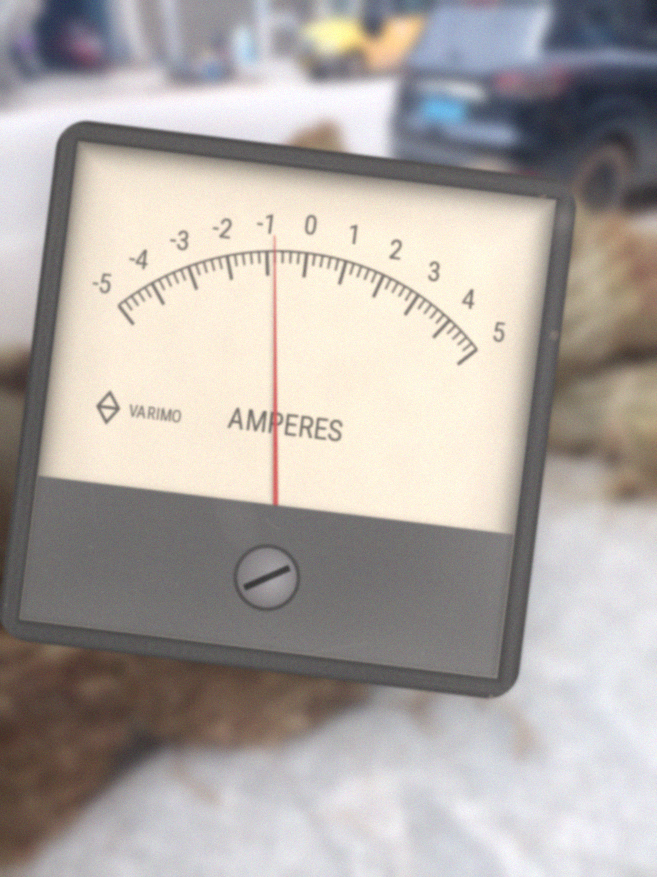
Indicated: -0.8A
